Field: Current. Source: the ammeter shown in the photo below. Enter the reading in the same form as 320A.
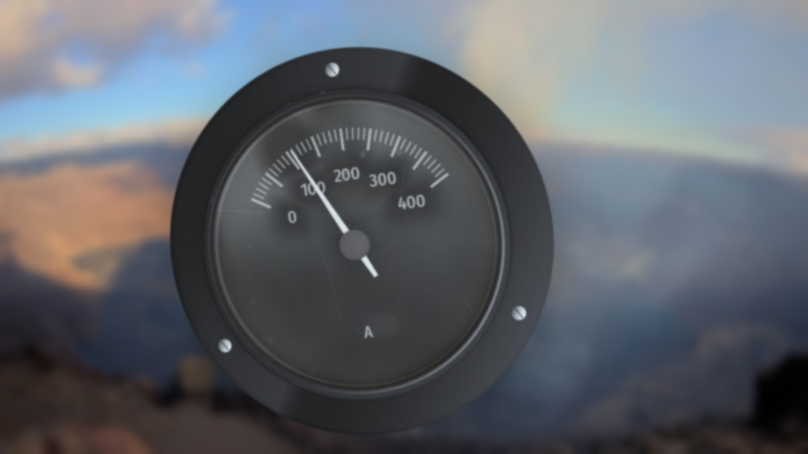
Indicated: 110A
